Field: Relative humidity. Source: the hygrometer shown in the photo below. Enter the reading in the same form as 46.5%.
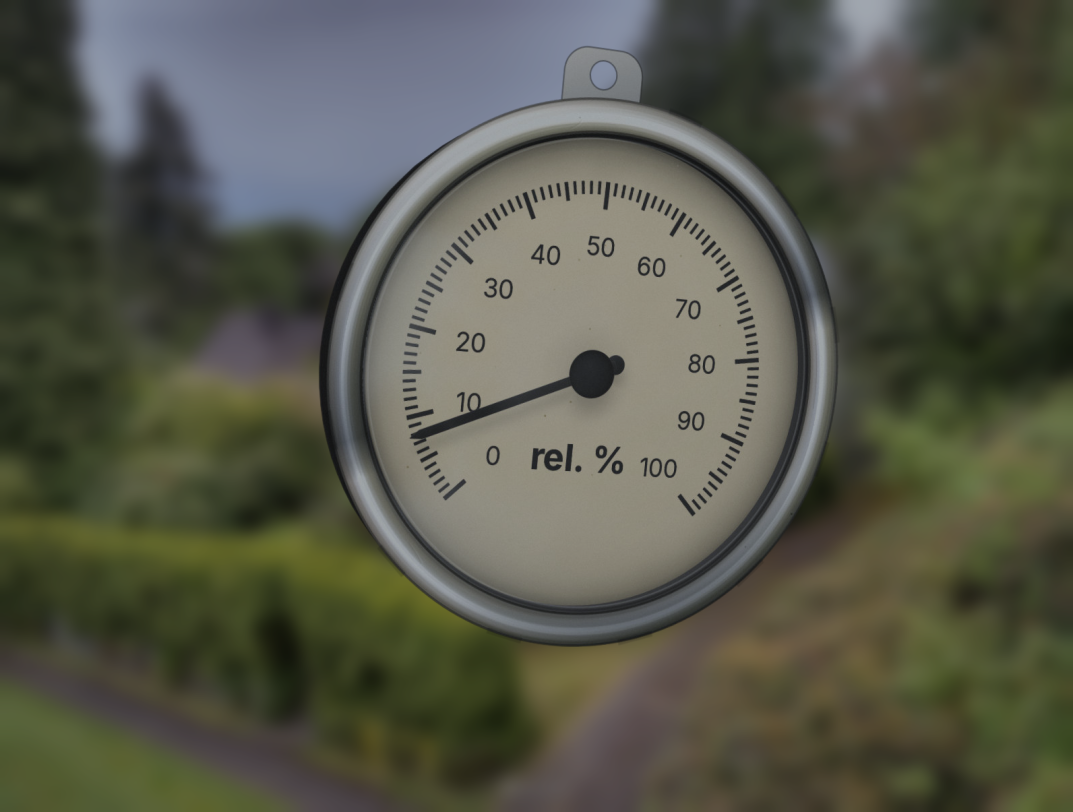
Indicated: 8%
